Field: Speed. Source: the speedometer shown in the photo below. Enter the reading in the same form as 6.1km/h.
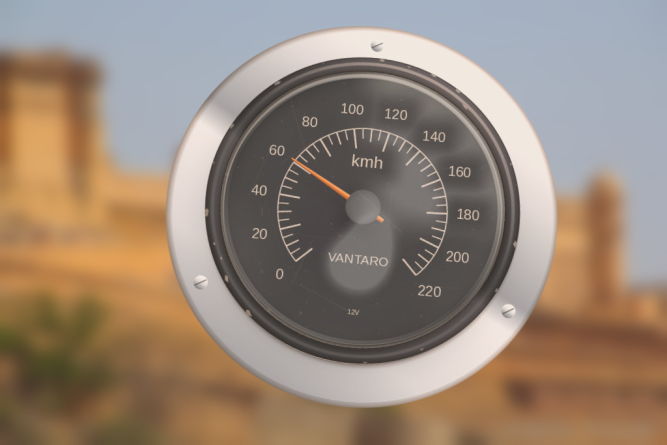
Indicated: 60km/h
